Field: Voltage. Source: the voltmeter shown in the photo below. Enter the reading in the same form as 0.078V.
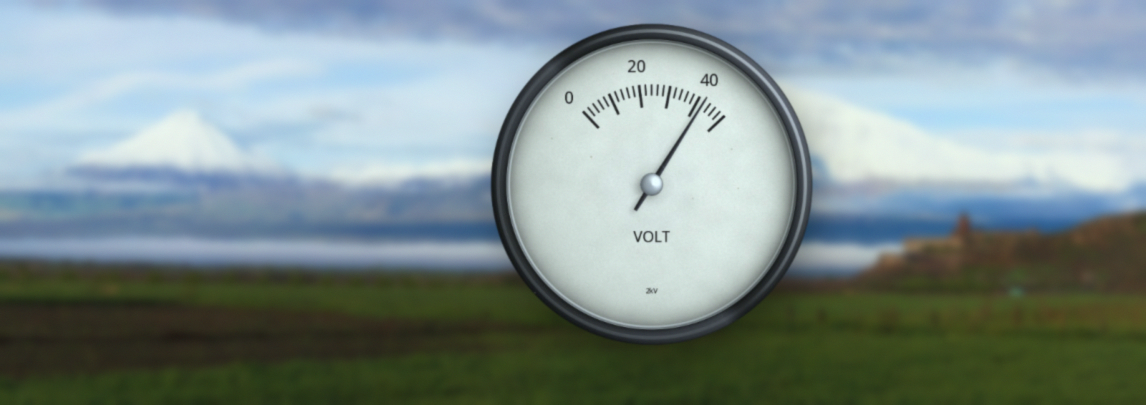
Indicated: 42V
